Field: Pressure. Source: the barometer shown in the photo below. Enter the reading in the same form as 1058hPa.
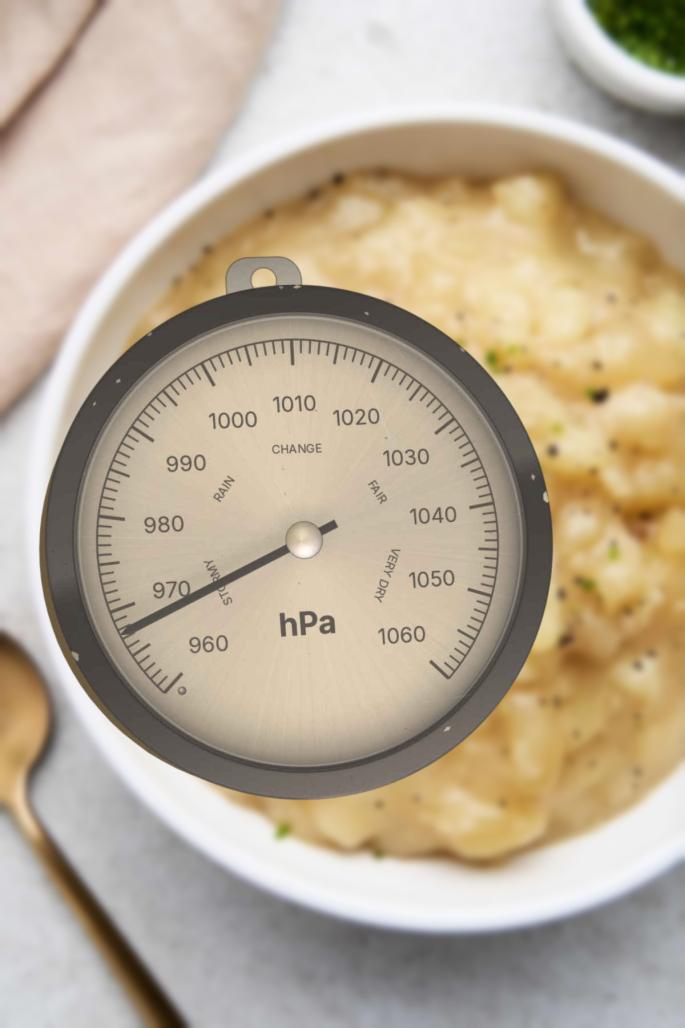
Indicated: 967.5hPa
